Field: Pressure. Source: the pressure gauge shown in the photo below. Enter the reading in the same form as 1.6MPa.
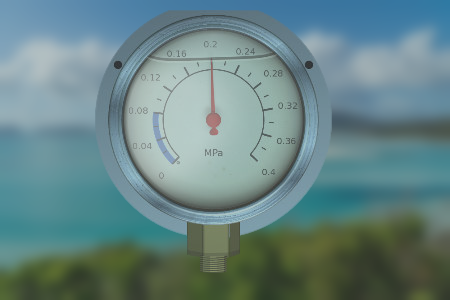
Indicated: 0.2MPa
